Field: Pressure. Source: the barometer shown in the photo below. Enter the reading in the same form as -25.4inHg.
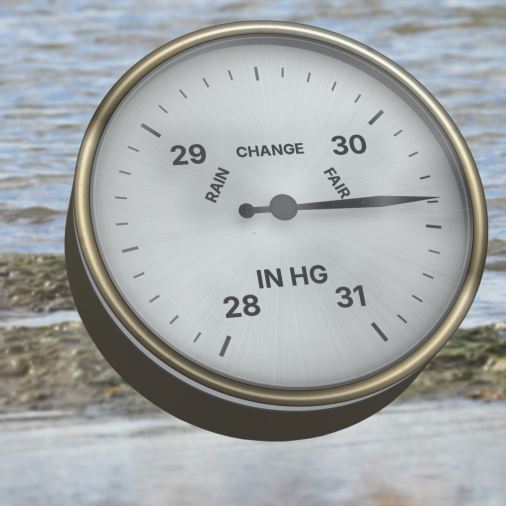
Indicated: 30.4inHg
